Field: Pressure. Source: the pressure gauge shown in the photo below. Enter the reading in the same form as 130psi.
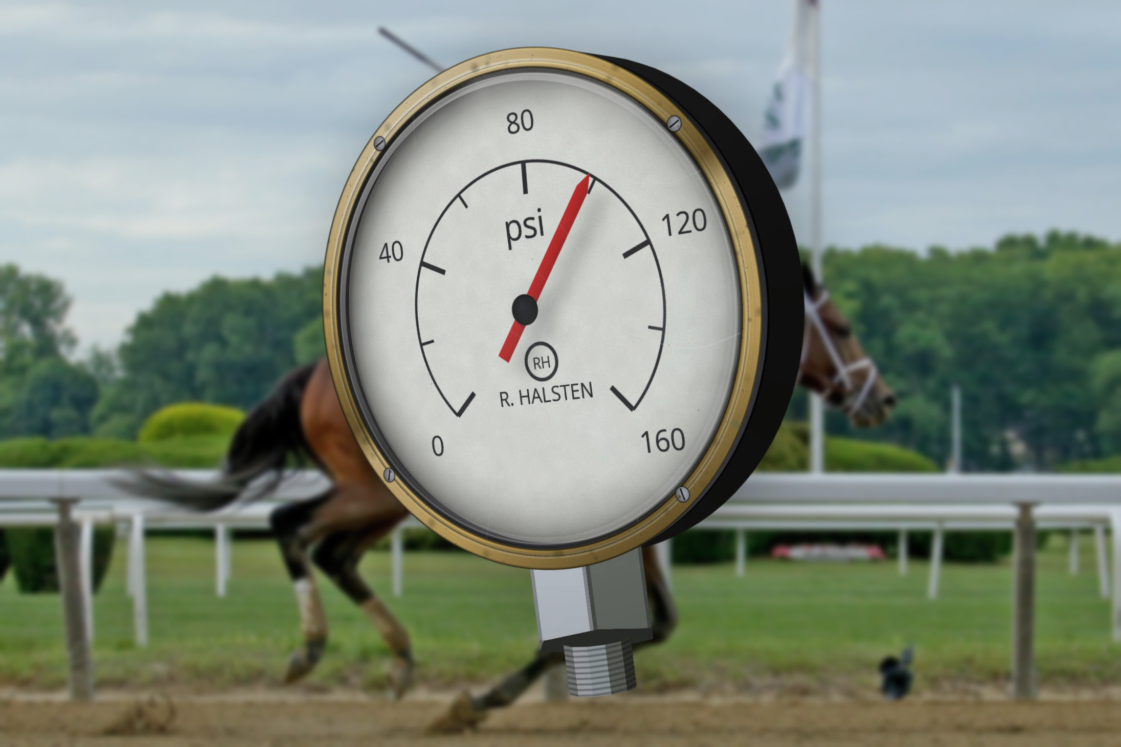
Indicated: 100psi
